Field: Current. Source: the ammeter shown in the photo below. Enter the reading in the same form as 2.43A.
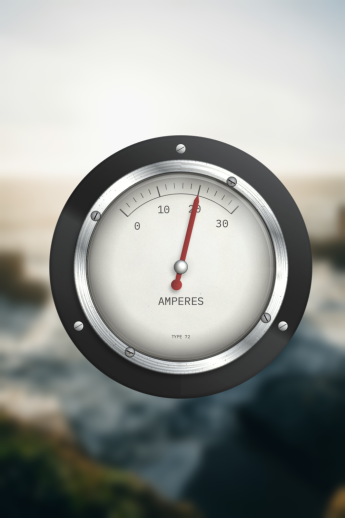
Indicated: 20A
